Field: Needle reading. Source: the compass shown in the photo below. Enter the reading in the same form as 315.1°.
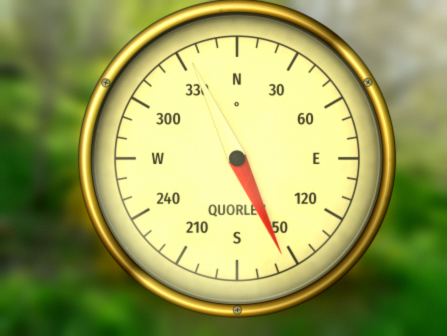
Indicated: 155°
